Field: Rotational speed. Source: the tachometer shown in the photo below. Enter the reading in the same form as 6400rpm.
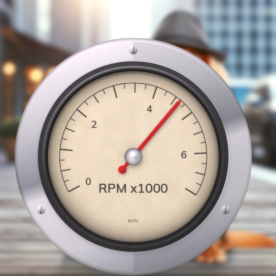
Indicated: 4625rpm
